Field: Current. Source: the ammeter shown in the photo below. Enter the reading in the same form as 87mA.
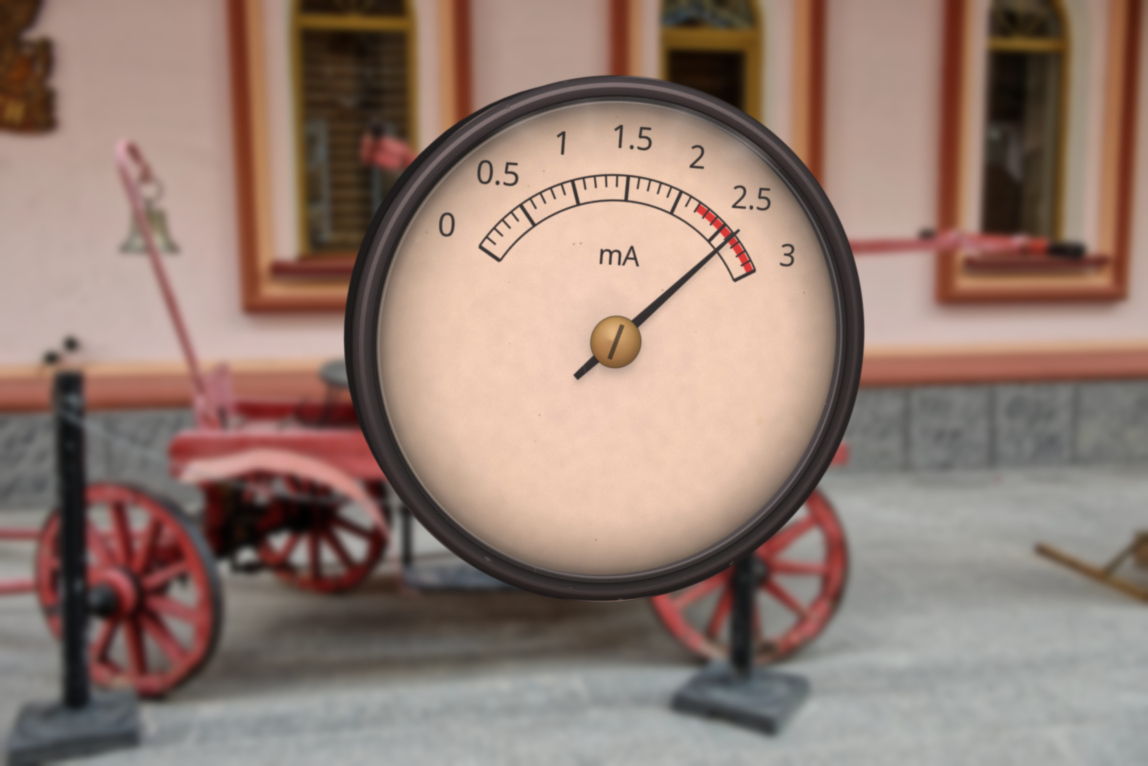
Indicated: 2.6mA
